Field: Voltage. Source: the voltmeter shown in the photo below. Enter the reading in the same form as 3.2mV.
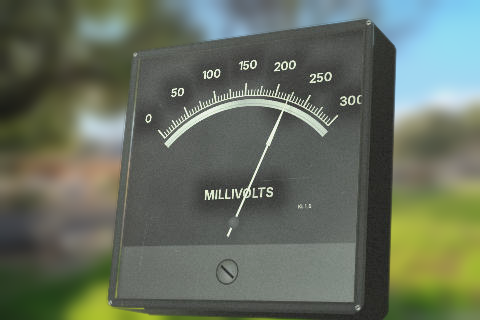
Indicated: 225mV
